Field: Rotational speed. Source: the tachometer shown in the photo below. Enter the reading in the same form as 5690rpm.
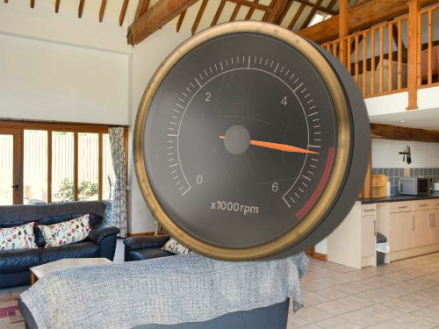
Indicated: 5100rpm
